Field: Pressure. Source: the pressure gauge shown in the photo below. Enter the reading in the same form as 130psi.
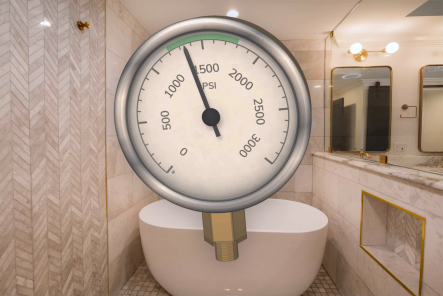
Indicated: 1350psi
